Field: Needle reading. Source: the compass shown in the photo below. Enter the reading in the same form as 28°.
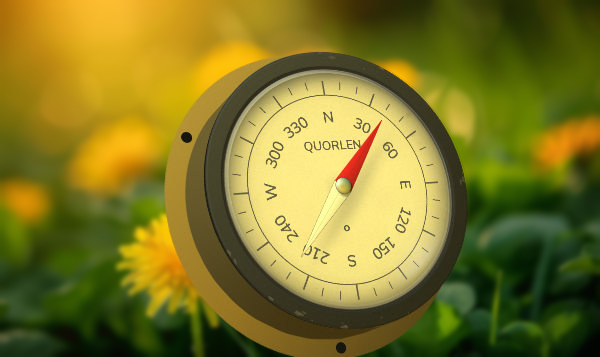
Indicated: 40°
